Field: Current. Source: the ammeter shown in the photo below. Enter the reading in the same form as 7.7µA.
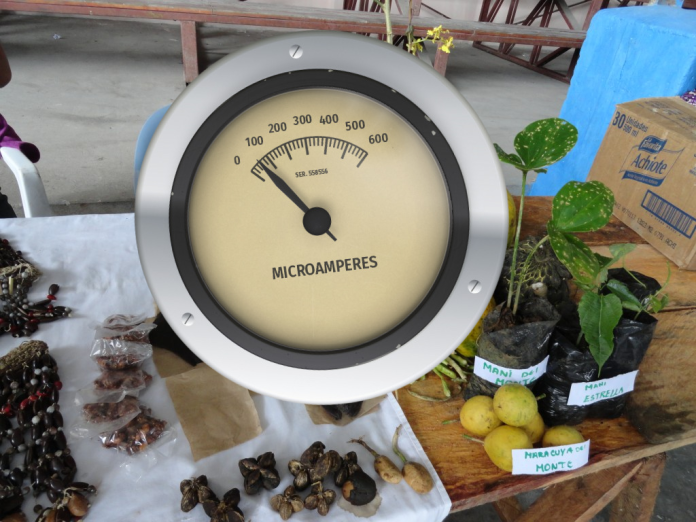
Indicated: 60µA
